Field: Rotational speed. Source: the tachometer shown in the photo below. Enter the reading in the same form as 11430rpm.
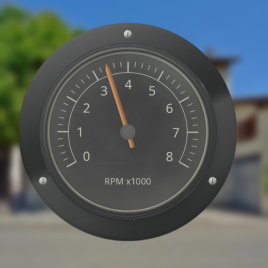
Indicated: 3400rpm
